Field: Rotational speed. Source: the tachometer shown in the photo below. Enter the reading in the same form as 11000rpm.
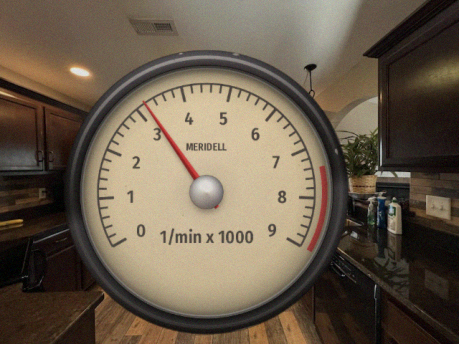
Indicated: 3200rpm
